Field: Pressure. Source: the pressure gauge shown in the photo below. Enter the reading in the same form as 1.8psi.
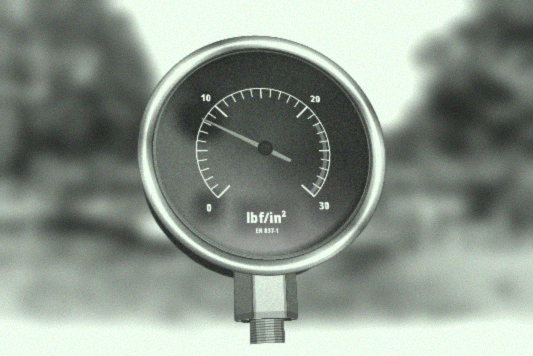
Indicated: 8psi
